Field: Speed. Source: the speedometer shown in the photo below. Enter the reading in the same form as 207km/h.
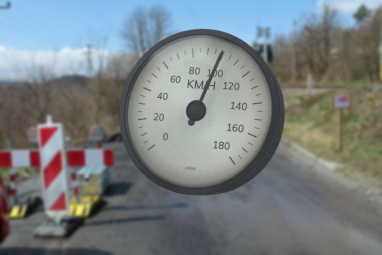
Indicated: 100km/h
